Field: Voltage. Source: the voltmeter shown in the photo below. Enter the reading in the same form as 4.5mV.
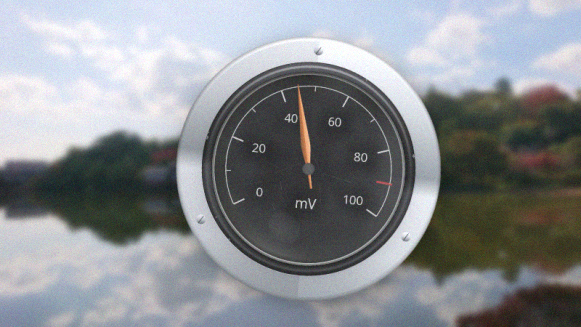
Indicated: 45mV
